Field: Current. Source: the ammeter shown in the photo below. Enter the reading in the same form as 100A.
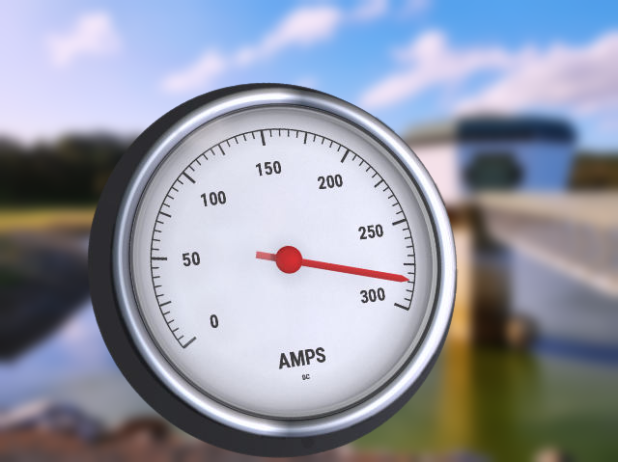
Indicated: 285A
